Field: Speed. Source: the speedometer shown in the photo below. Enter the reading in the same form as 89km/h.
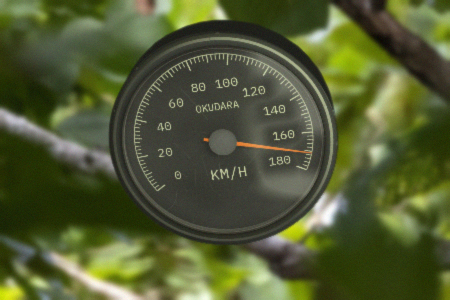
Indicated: 170km/h
